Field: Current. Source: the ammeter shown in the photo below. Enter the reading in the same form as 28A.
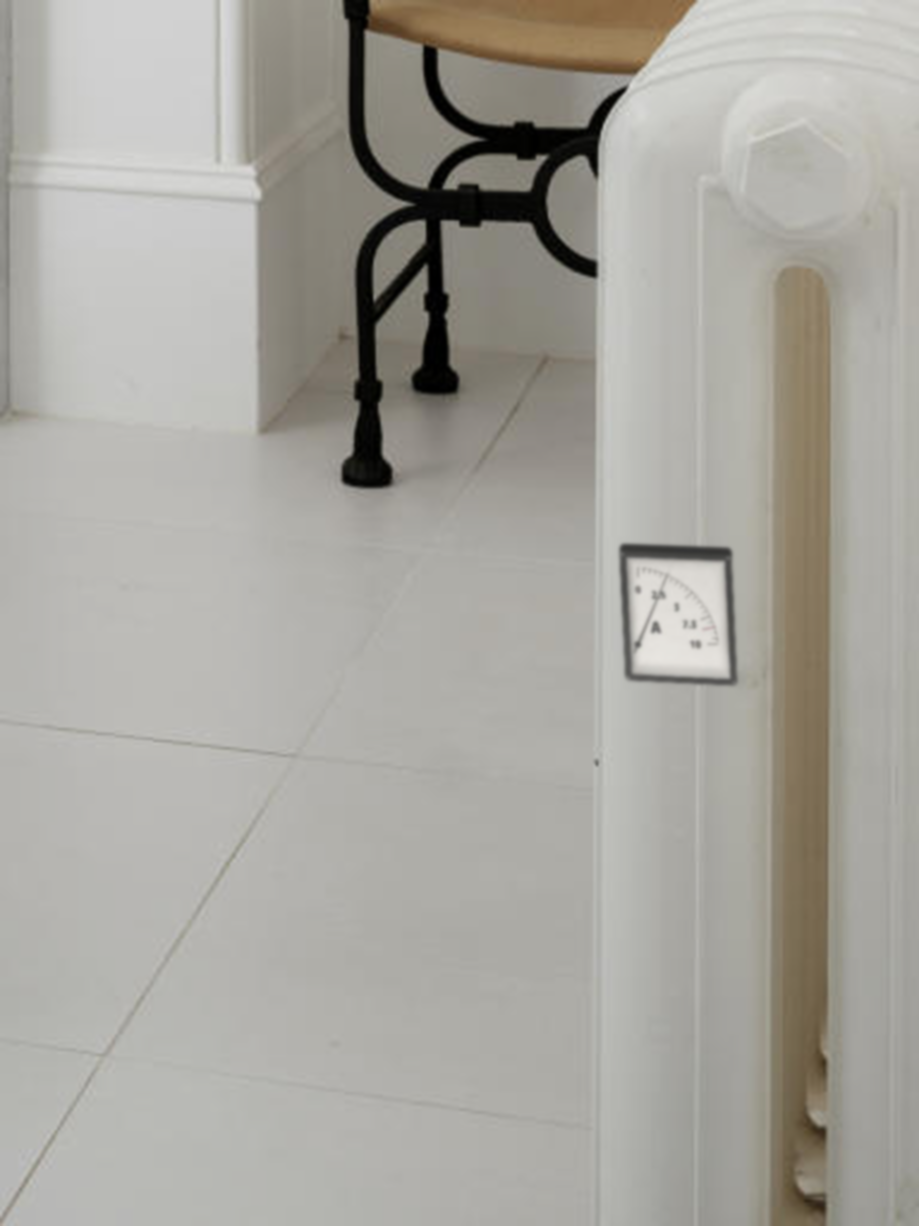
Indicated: 2.5A
